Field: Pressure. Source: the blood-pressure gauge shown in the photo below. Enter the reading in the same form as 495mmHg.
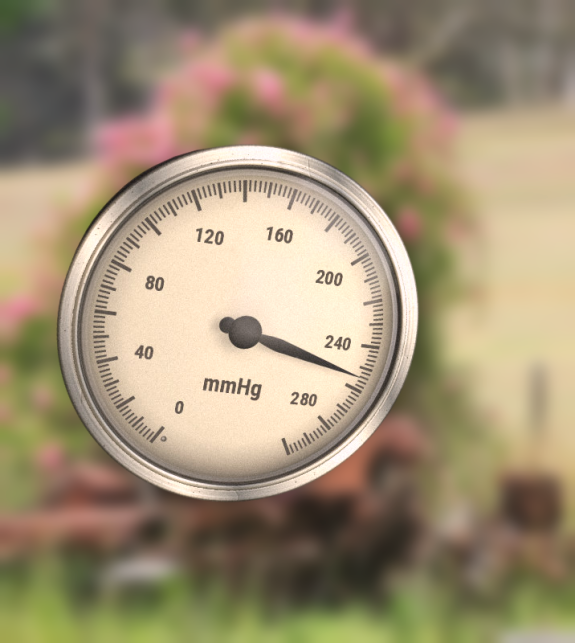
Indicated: 254mmHg
